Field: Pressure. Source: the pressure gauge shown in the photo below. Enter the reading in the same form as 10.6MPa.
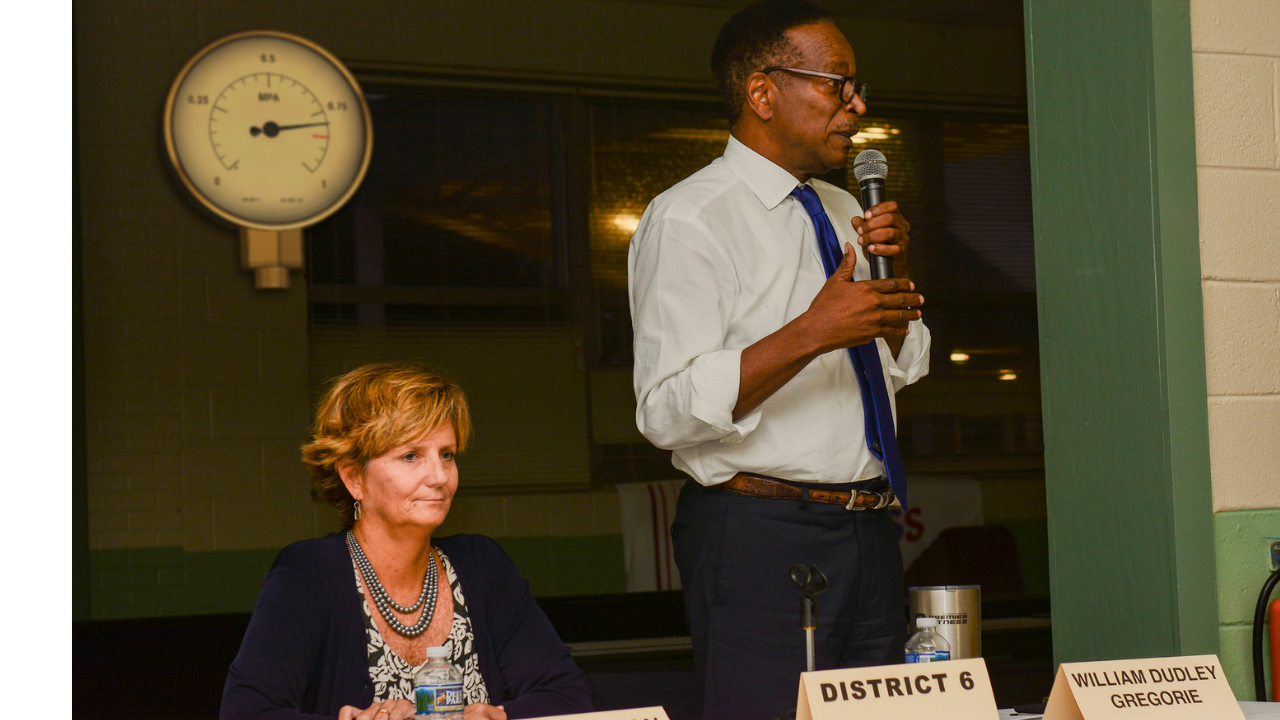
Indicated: 0.8MPa
